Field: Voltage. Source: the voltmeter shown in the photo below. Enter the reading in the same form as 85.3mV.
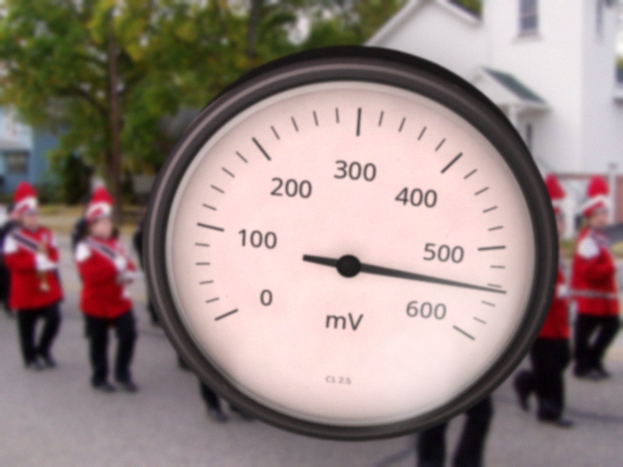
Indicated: 540mV
